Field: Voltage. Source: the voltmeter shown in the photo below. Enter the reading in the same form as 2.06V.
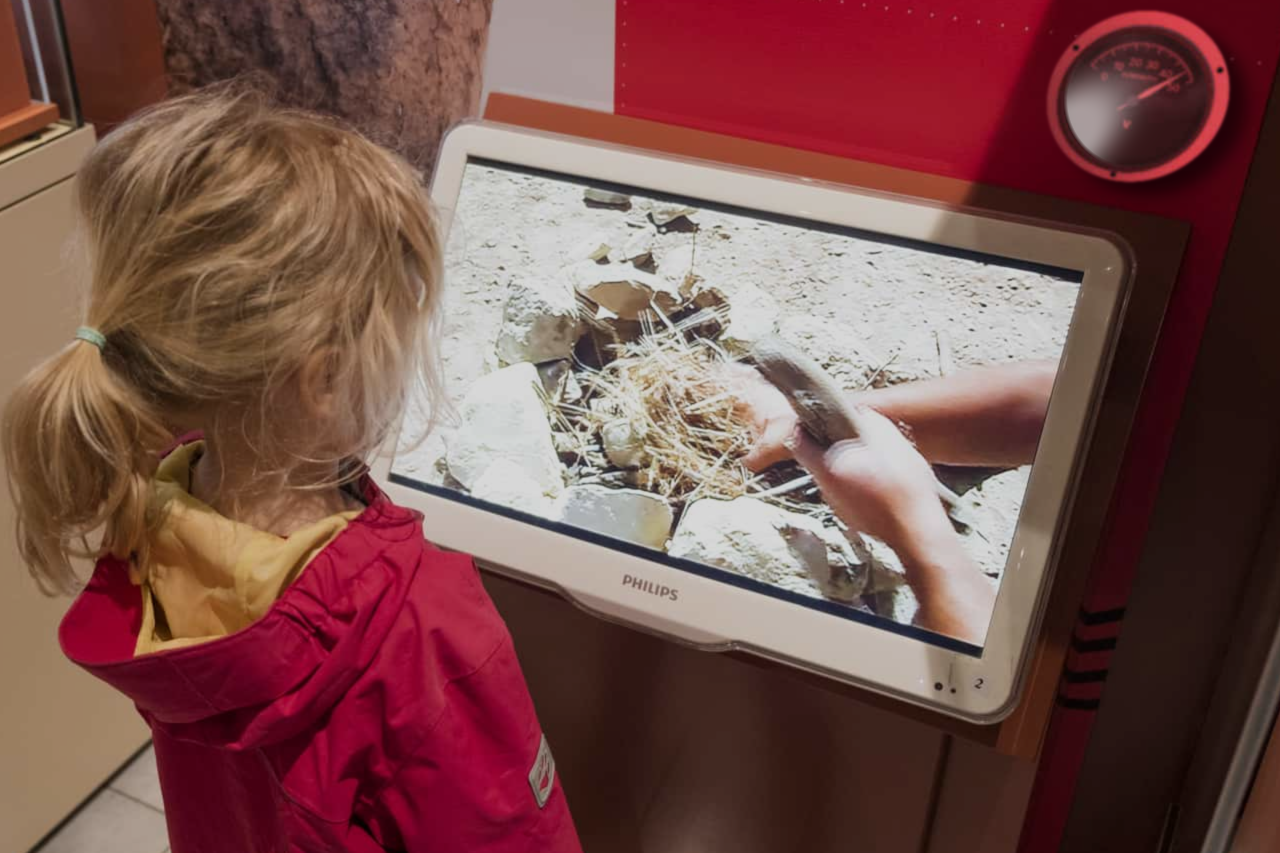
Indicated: 45V
